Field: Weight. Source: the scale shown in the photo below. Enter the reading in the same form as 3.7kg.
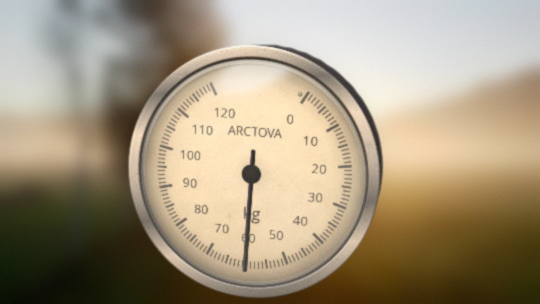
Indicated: 60kg
